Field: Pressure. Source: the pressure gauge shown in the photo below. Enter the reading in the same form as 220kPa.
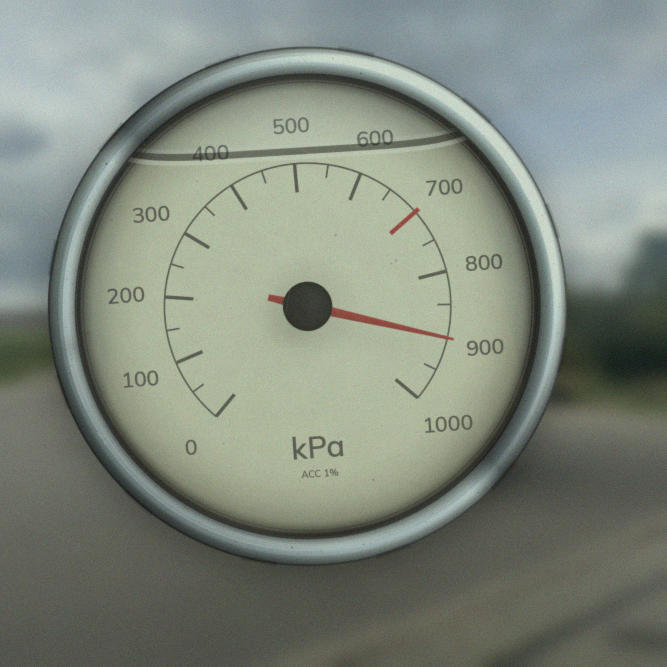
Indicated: 900kPa
